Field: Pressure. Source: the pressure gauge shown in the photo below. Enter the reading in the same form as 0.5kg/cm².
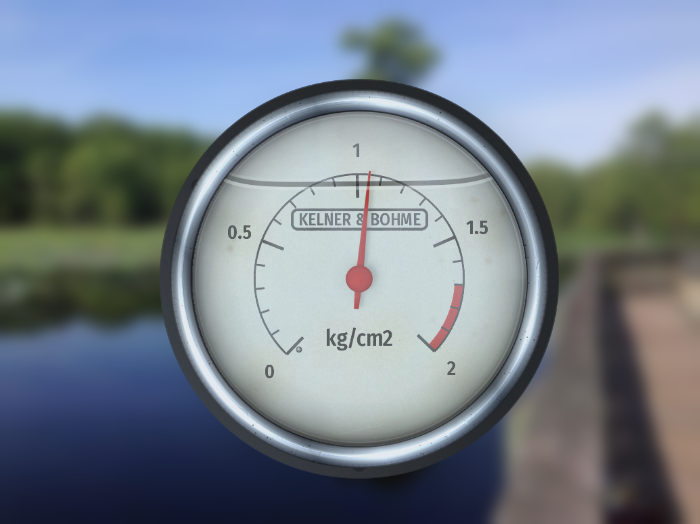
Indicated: 1.05kg/cm²
